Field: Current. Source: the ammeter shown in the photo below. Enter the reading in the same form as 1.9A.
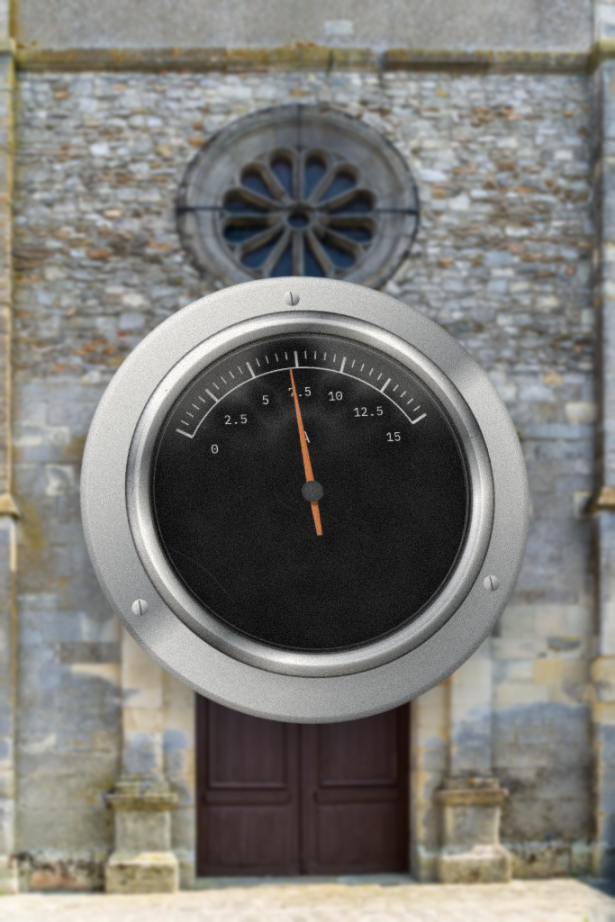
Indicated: 7A
